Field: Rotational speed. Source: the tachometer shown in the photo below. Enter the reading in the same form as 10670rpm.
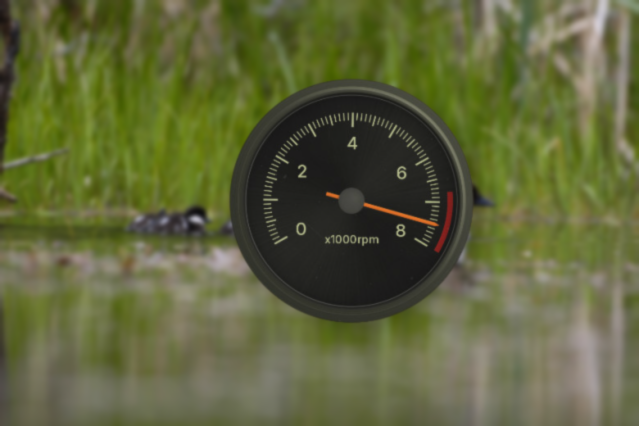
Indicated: 7500rpm
